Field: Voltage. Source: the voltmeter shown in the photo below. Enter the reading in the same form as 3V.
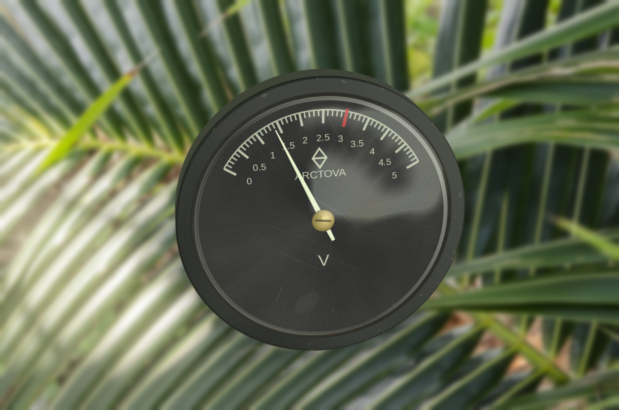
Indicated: 1.4V
